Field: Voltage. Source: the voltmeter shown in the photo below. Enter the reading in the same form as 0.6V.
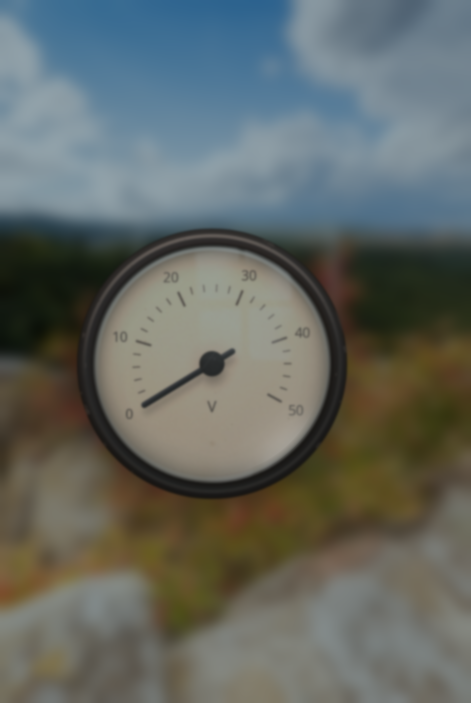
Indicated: 0V
